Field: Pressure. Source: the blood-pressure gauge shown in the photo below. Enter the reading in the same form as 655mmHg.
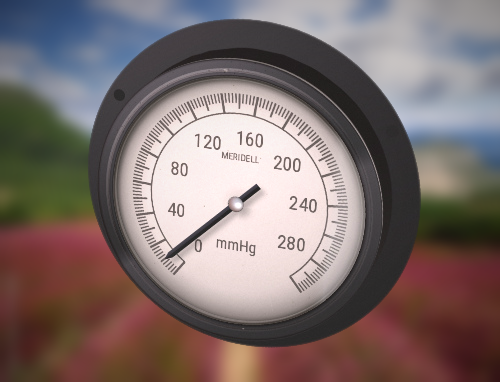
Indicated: 10mmHg
